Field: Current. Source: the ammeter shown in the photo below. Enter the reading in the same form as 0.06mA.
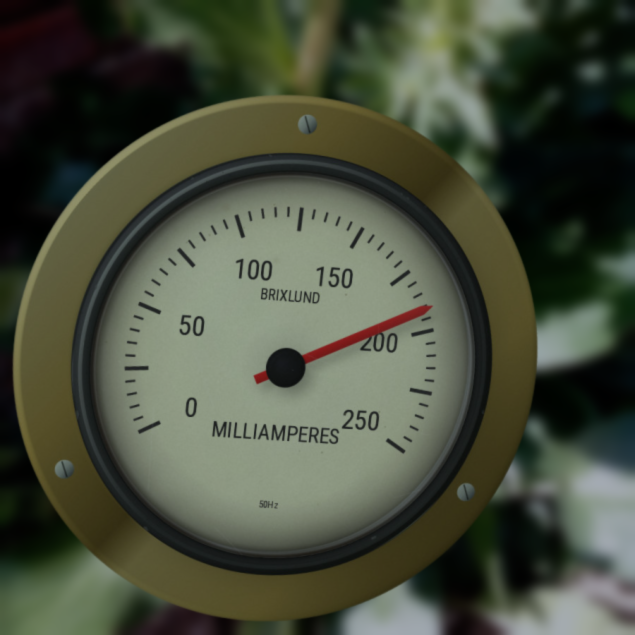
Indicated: 190mA
